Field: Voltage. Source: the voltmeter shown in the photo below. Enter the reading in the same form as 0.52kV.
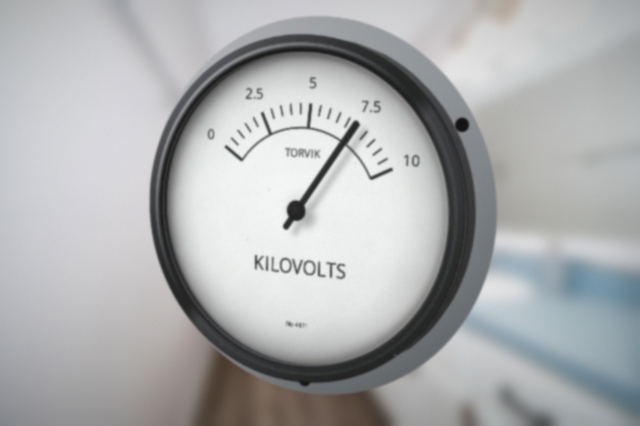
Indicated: 7.5kV
